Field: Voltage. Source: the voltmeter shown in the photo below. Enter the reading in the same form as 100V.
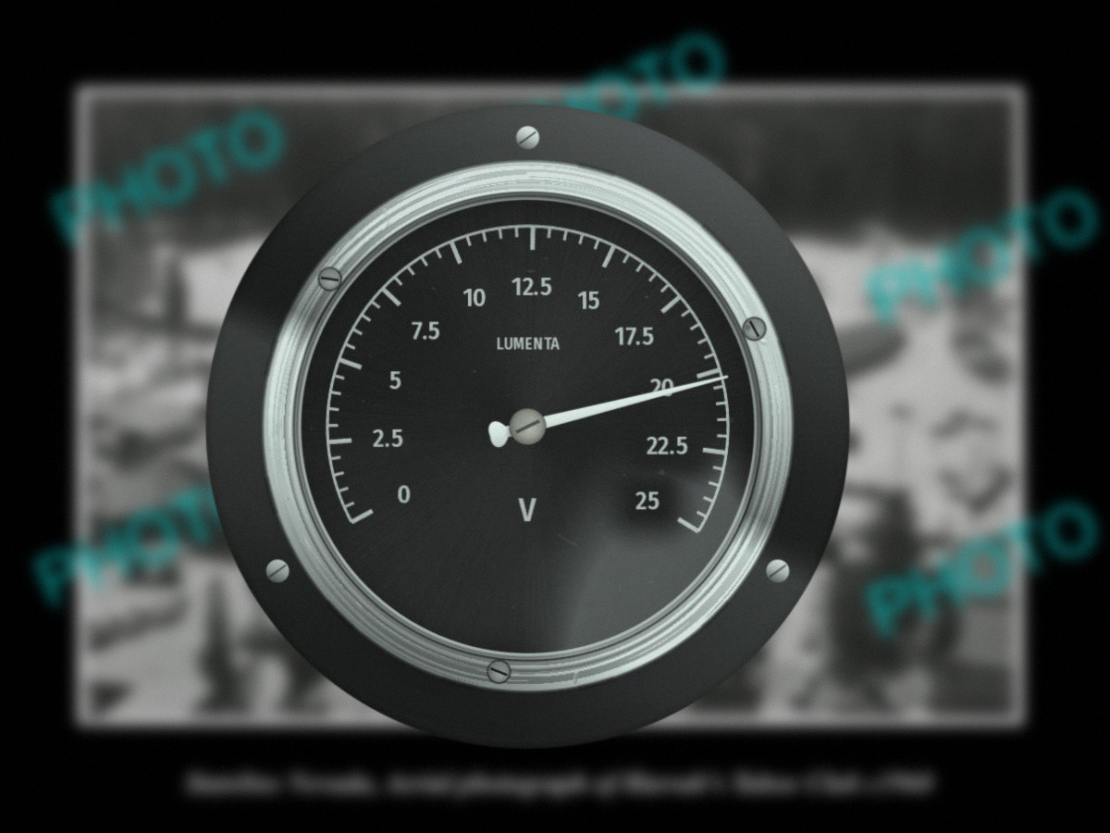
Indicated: 20.25V
